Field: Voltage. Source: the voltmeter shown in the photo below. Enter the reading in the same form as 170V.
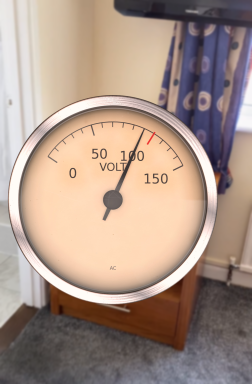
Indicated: 100V
